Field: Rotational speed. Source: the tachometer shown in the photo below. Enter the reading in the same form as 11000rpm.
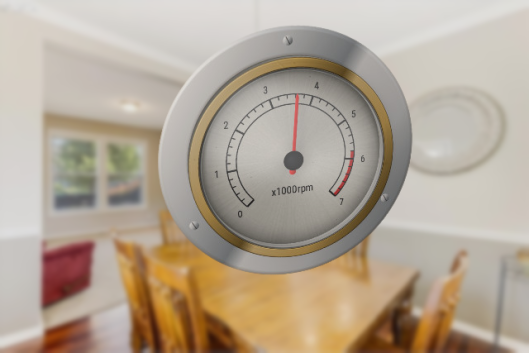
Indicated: 3600rpm
